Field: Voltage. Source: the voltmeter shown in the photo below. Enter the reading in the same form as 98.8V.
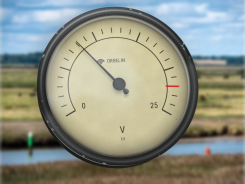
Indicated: 8V
